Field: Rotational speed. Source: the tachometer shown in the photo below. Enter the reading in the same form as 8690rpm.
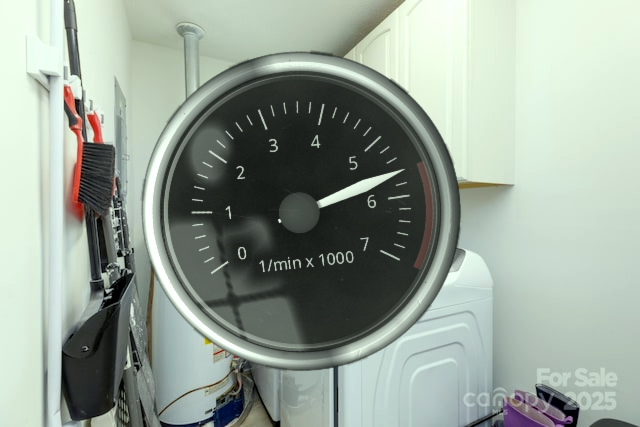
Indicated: 5600rpm
